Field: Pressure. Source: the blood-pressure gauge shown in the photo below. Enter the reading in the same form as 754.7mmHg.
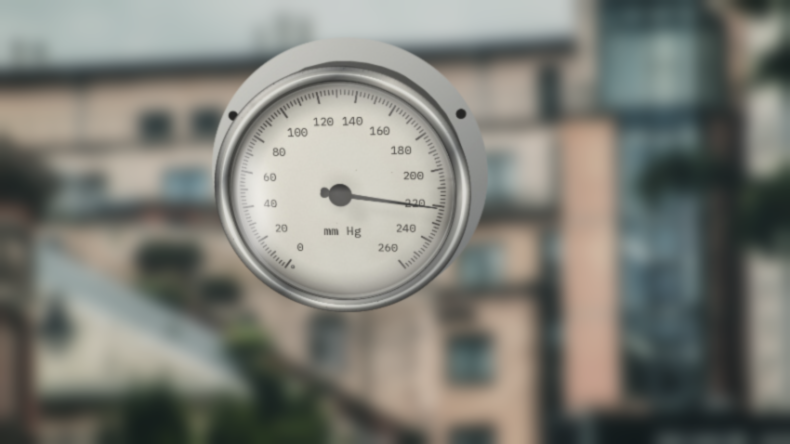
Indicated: 220mmHg
